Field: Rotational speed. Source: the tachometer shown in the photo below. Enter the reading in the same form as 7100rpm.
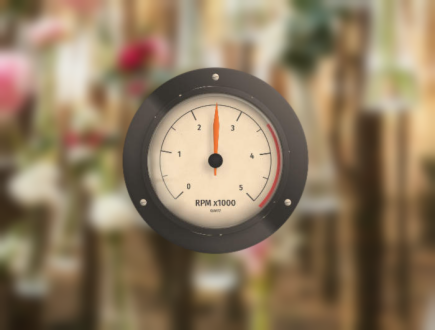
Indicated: 2500rpm
